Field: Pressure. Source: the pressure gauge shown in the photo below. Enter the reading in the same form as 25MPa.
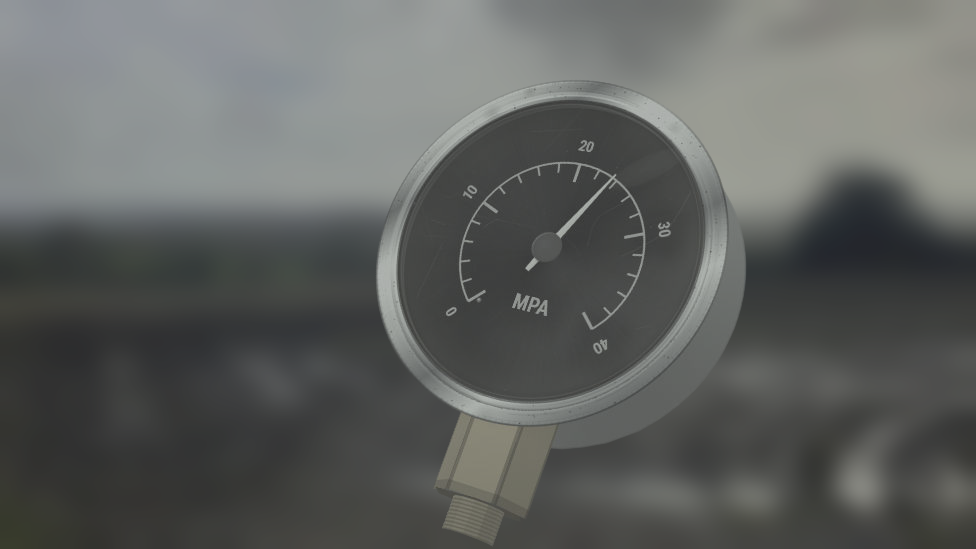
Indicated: 24MPa
